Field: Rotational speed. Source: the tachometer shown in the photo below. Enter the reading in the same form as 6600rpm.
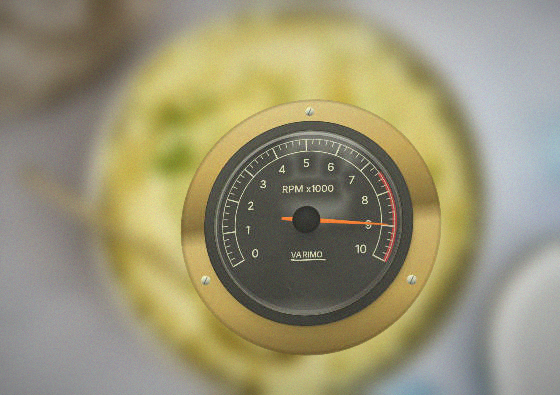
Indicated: 9000rpm
